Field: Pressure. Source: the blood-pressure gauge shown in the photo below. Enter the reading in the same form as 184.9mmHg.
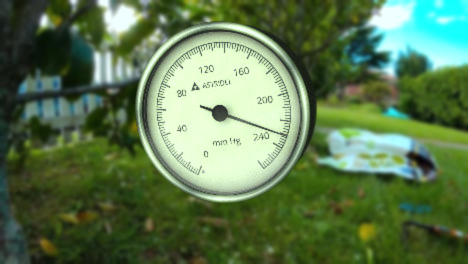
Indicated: 230mmHg
